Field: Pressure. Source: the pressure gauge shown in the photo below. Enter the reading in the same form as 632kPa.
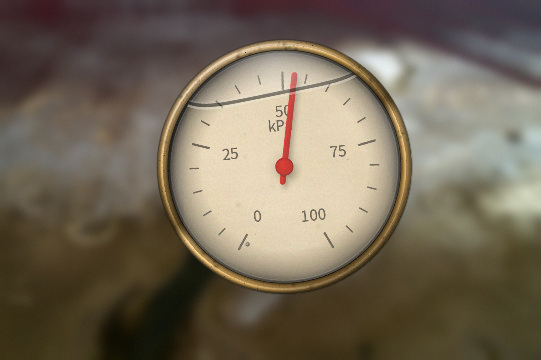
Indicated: 52.5kPa
